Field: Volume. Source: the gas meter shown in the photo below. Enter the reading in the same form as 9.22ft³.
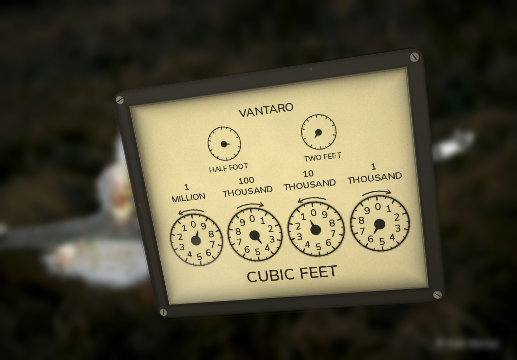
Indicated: 940600ft³
